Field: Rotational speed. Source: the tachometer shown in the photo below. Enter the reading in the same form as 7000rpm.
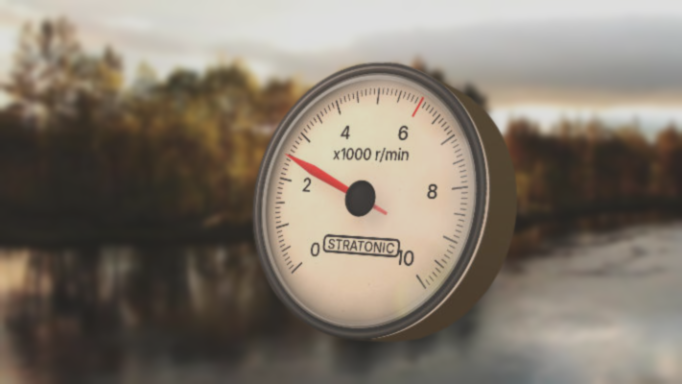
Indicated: 2500rpm
